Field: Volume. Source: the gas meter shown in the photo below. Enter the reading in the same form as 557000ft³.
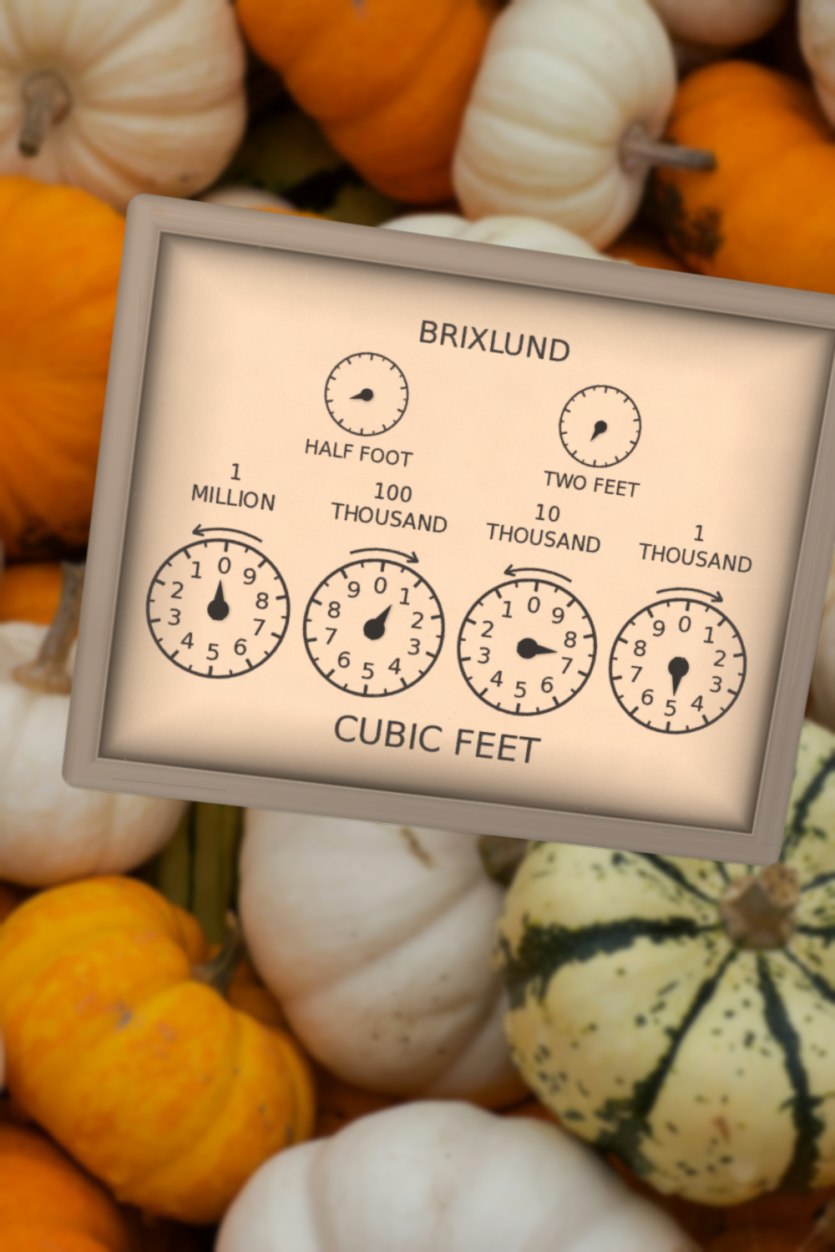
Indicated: 7500ft³
